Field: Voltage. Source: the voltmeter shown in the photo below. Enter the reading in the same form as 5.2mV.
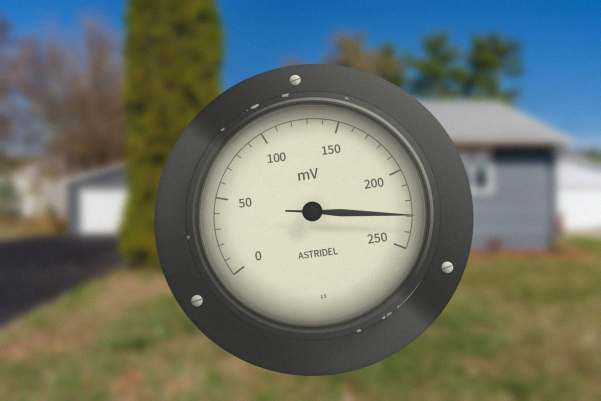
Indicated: 230mV
